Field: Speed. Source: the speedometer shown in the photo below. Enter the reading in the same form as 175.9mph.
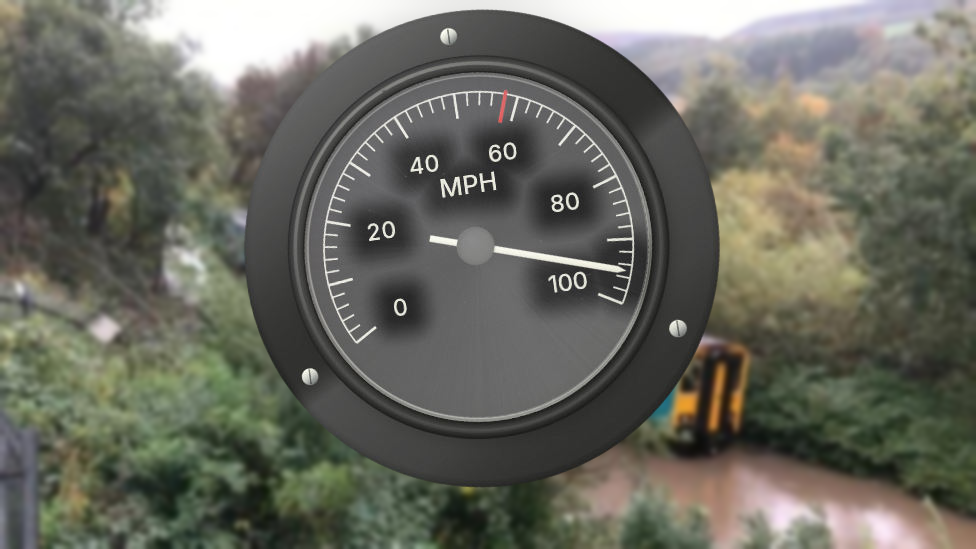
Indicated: 95mph
